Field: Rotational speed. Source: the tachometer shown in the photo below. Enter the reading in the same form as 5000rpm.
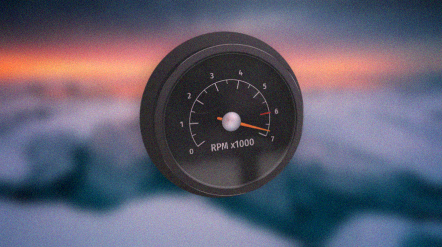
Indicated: 6750rpm
